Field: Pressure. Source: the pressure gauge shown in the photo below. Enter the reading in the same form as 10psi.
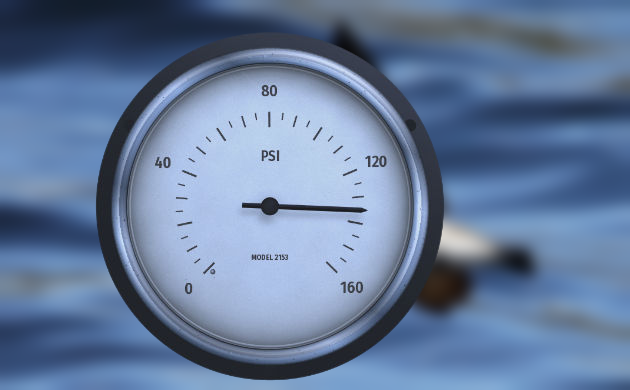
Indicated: 135psi
